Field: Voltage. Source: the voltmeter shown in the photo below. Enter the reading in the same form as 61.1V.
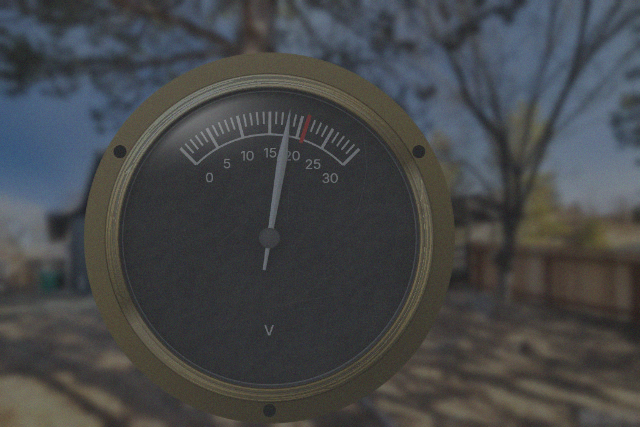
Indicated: 18V
